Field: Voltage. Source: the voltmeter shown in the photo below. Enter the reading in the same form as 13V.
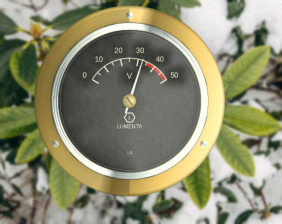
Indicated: 32.5V
